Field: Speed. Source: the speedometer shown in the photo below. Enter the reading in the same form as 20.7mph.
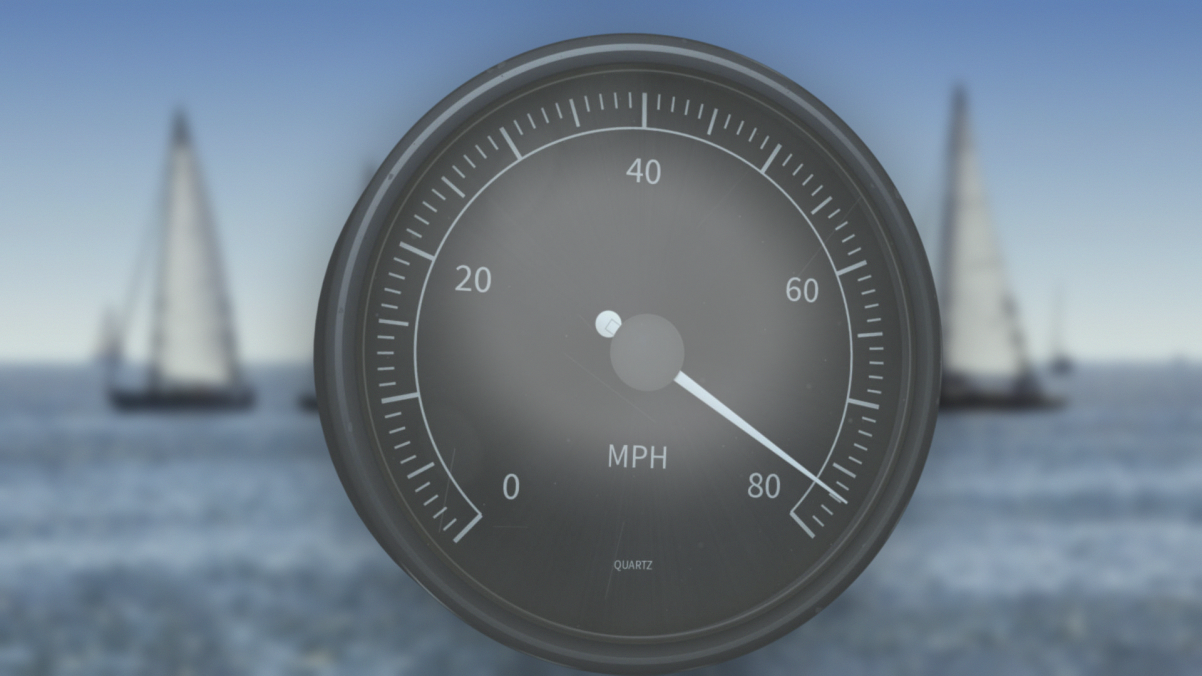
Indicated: 77mph
